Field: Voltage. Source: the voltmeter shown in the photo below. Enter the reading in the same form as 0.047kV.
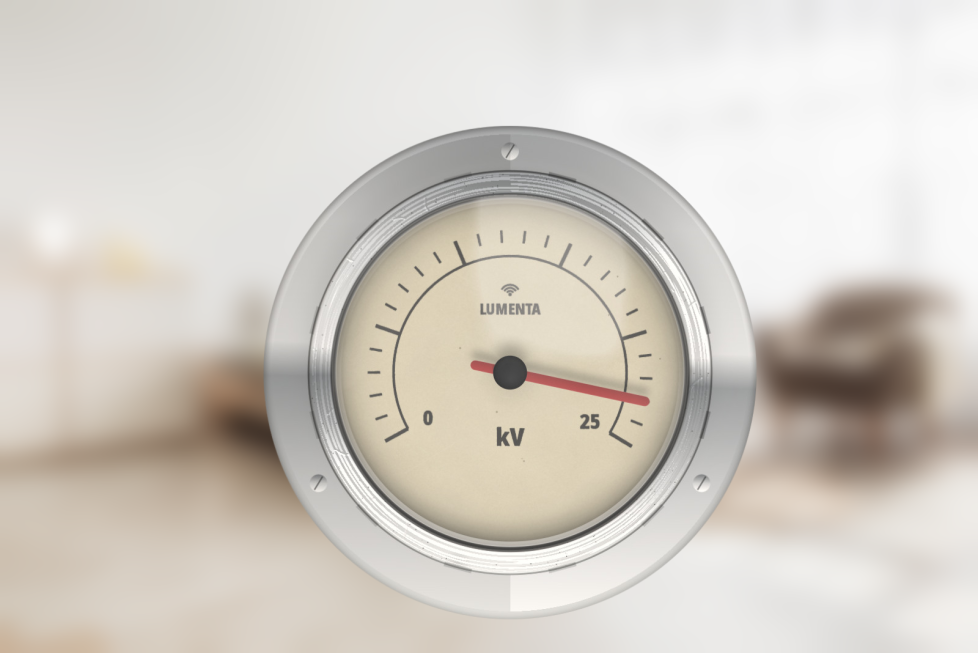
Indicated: 23kV
